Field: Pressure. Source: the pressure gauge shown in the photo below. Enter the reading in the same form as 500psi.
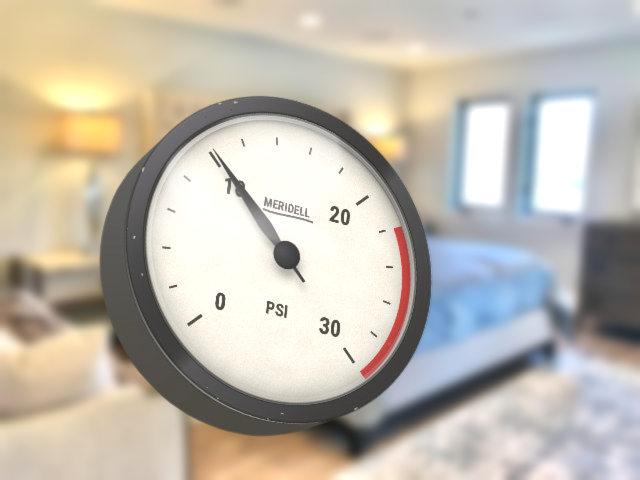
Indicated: 10psi
